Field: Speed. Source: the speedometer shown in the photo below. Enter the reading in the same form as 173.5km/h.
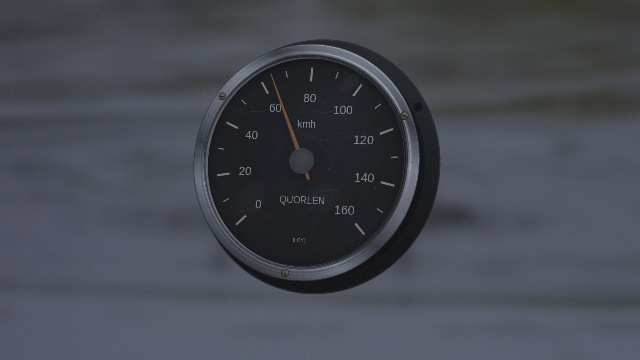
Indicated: 65km/h
